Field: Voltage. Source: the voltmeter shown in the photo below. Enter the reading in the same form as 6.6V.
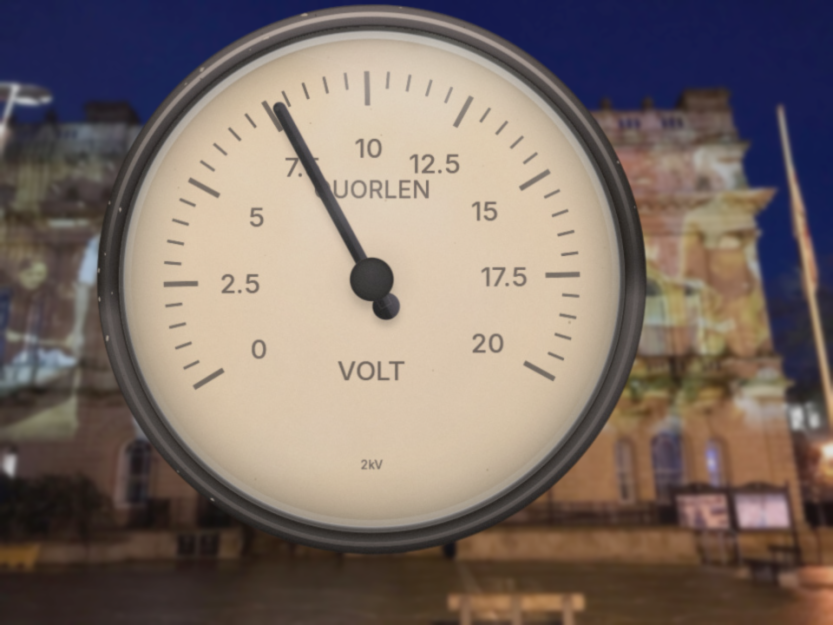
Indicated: 7.75V
